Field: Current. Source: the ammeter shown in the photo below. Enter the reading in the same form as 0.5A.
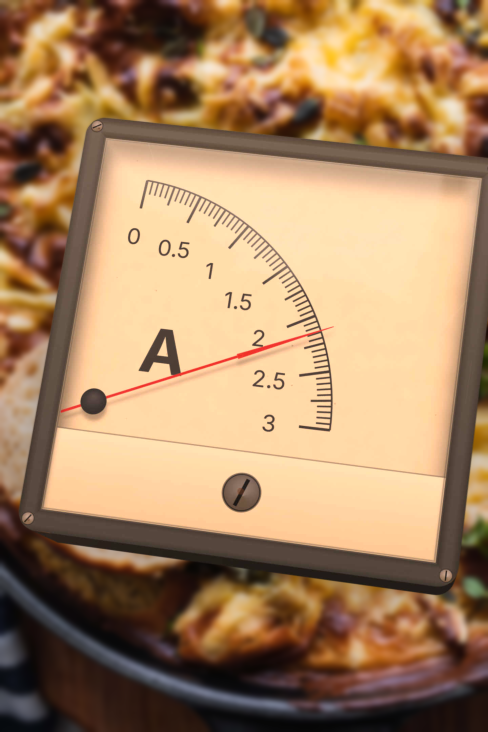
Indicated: 2.15A
